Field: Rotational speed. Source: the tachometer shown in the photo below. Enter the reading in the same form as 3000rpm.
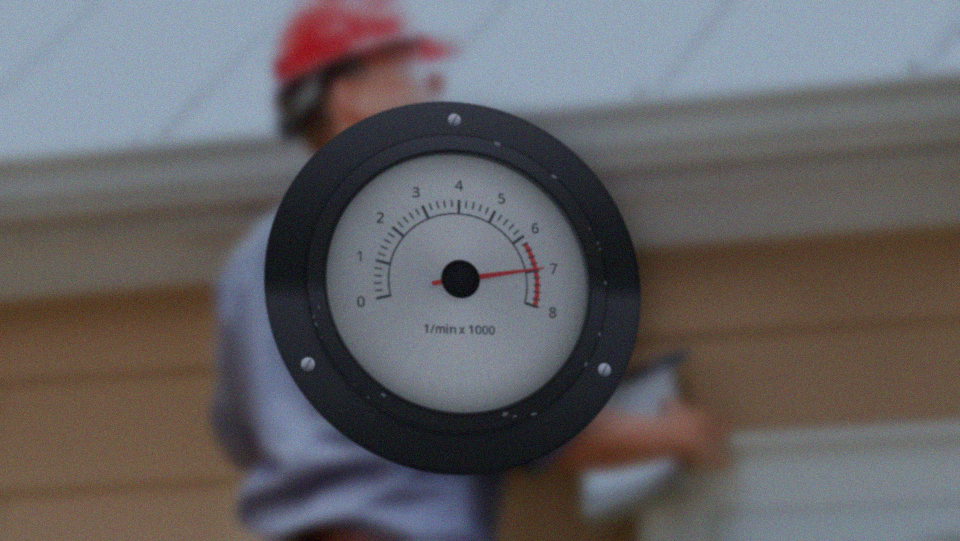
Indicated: 7000rpm
